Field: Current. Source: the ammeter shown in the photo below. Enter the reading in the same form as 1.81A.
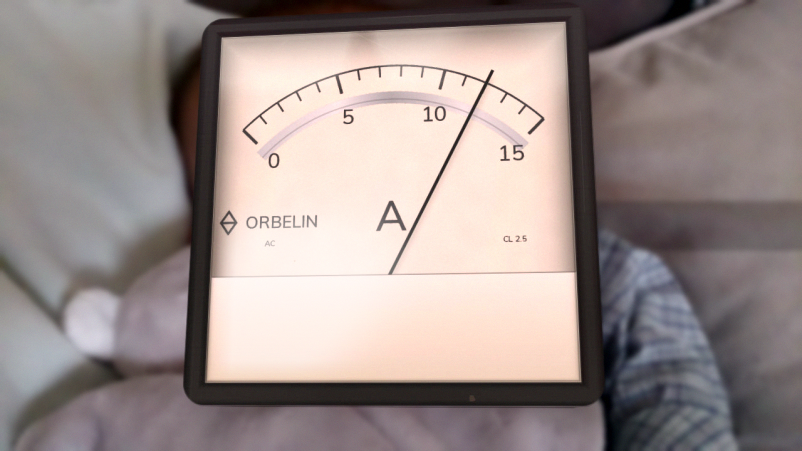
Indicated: 12A
